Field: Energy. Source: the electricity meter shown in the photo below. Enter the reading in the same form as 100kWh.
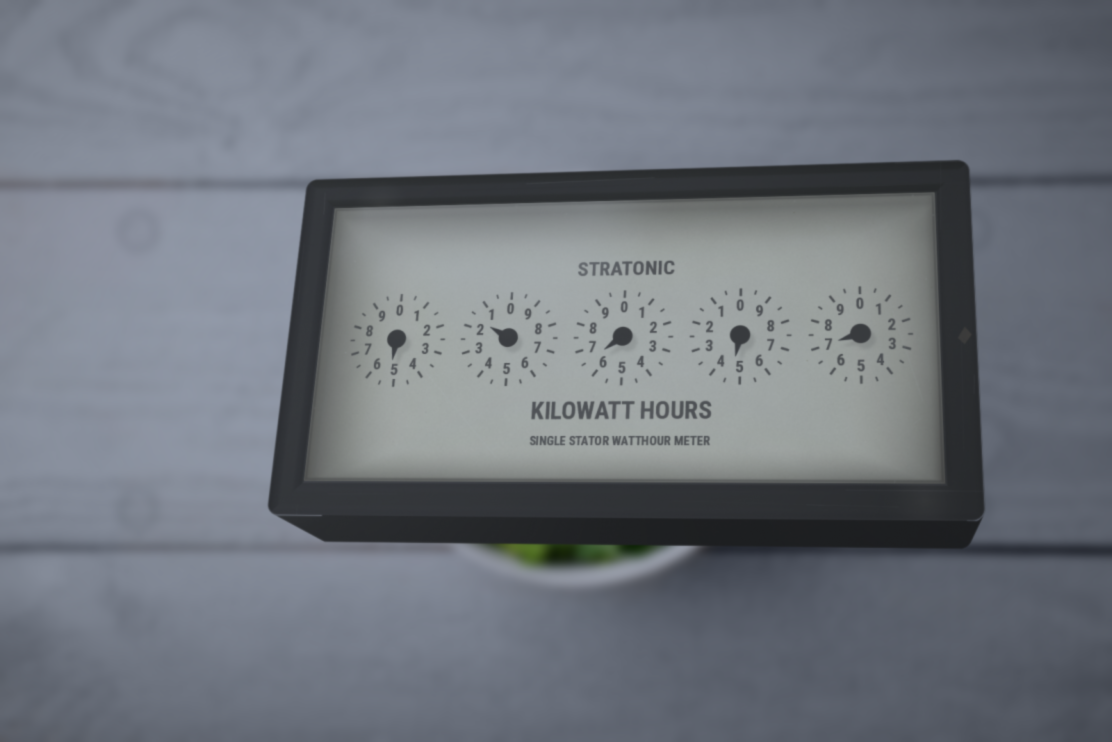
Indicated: 51647kWh
